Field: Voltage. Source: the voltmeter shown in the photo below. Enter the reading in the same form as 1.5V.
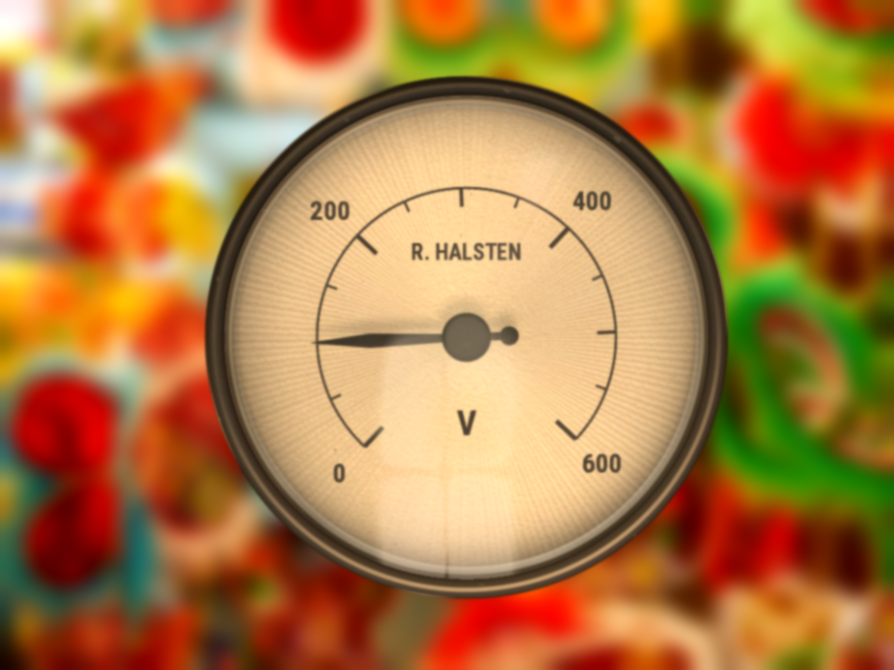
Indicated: 100V
